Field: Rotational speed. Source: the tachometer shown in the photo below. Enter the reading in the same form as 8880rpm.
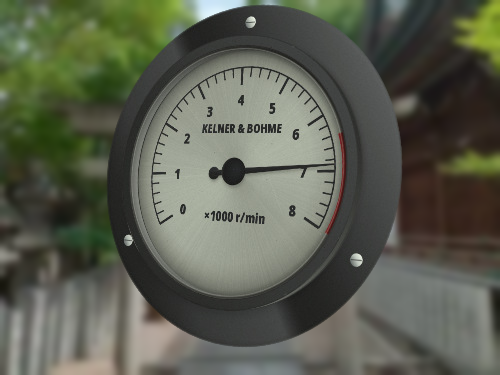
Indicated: 6900rpm
